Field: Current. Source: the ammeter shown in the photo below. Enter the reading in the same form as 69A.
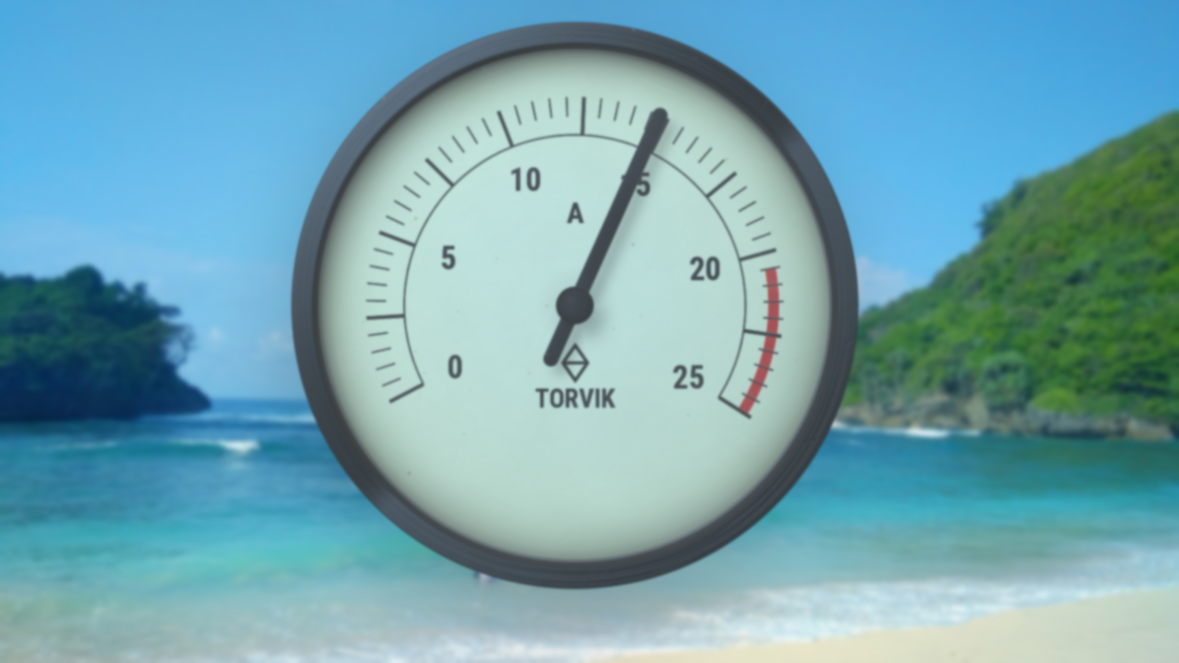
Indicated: 14.75A
